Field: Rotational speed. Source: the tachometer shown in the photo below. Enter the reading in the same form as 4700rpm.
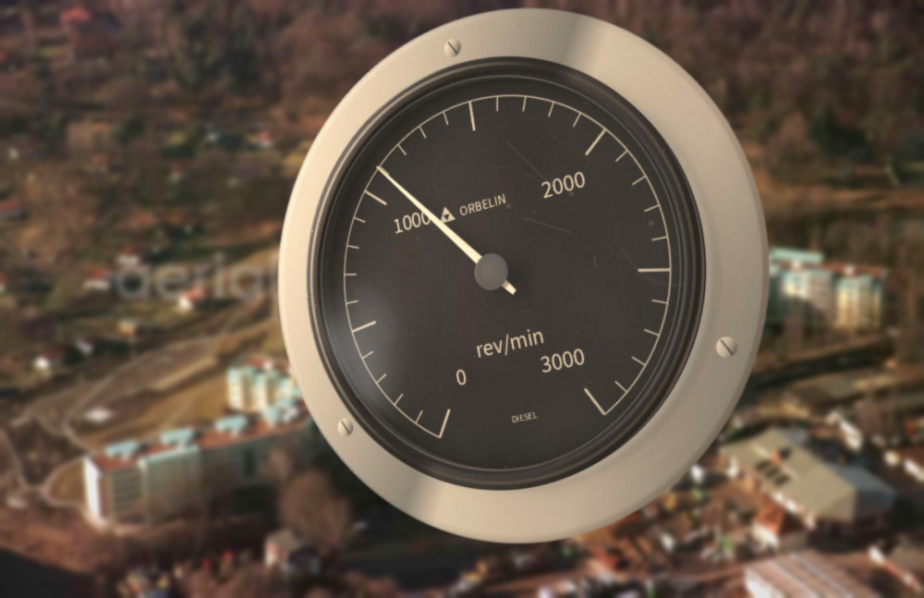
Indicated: 1100rpm
